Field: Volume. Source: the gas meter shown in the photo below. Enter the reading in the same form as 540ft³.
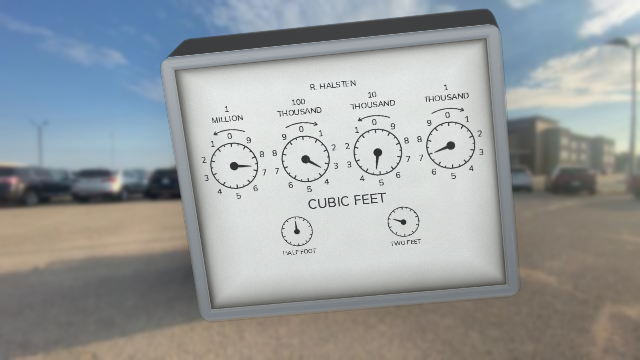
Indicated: 734700ft³
